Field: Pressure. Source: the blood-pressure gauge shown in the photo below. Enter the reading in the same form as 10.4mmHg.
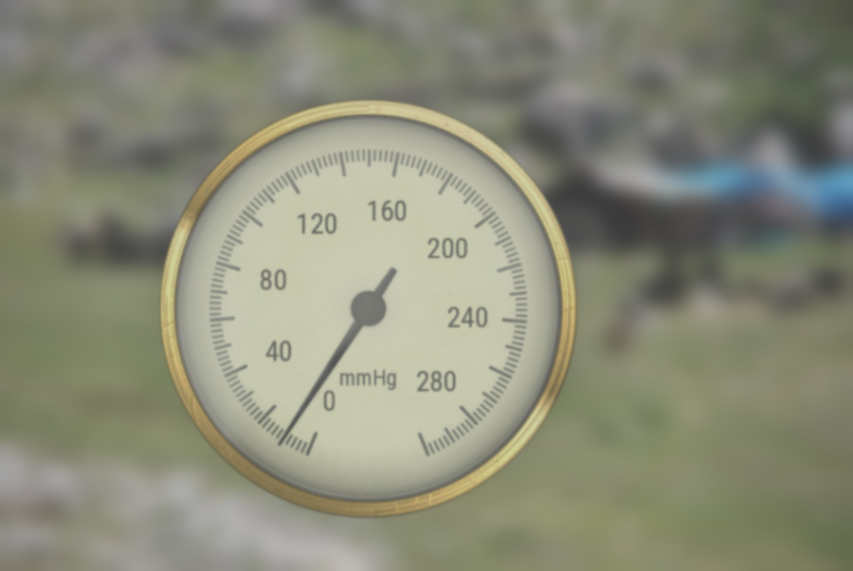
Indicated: 10mmHg
